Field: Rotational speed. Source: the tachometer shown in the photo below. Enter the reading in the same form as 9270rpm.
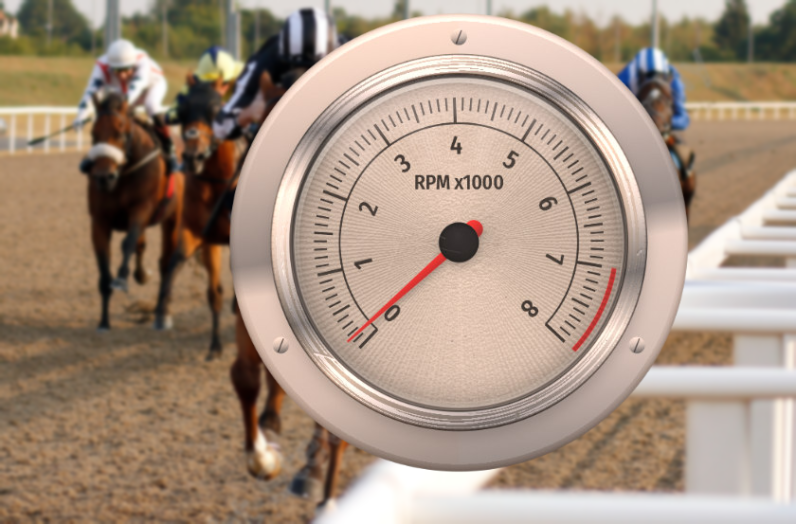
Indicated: 150rpm
